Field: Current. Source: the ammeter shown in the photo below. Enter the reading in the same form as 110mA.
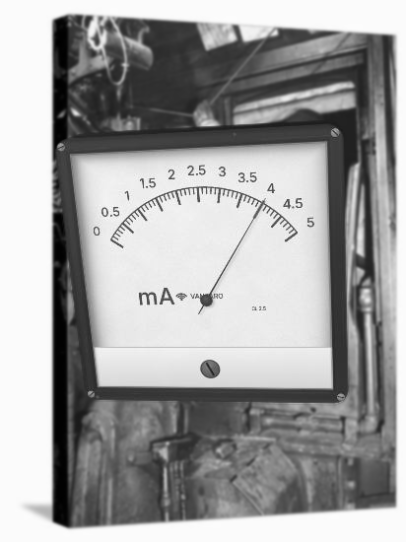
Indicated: 4mA
